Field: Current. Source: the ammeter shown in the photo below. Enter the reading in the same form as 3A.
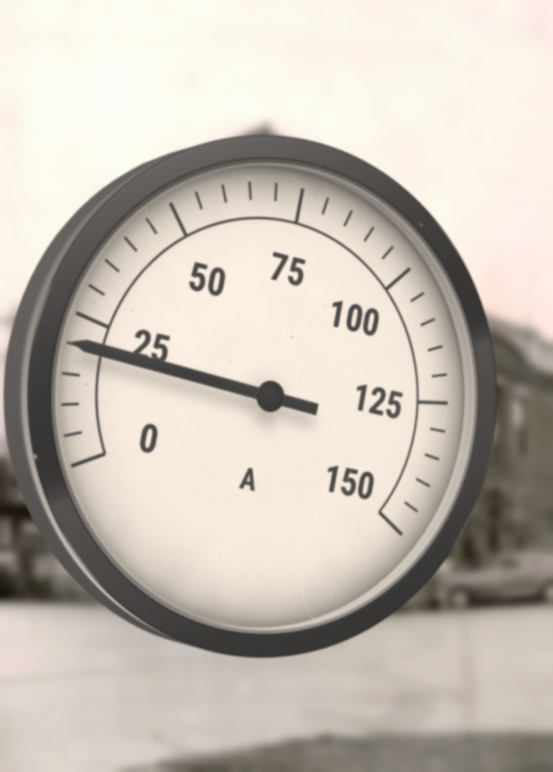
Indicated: 20A
